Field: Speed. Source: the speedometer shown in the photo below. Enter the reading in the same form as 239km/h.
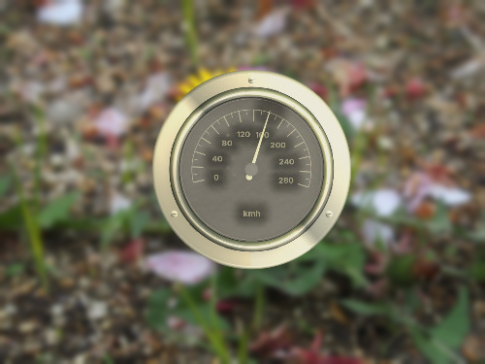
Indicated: 160km/h
